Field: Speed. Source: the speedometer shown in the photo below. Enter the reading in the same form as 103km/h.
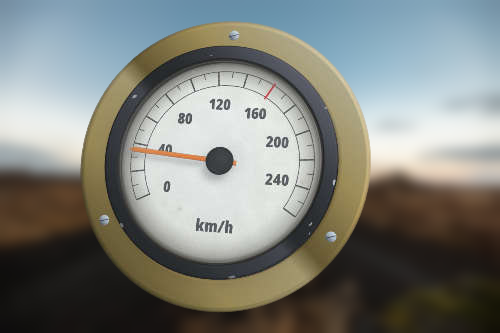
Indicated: 35km/h
